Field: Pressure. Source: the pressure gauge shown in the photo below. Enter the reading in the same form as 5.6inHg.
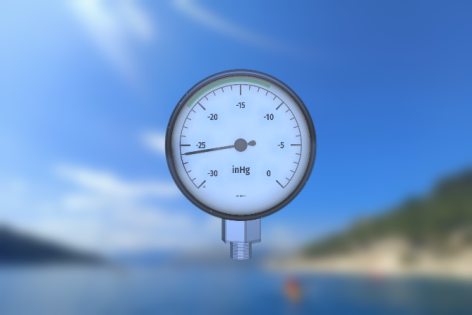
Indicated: -26inHg
